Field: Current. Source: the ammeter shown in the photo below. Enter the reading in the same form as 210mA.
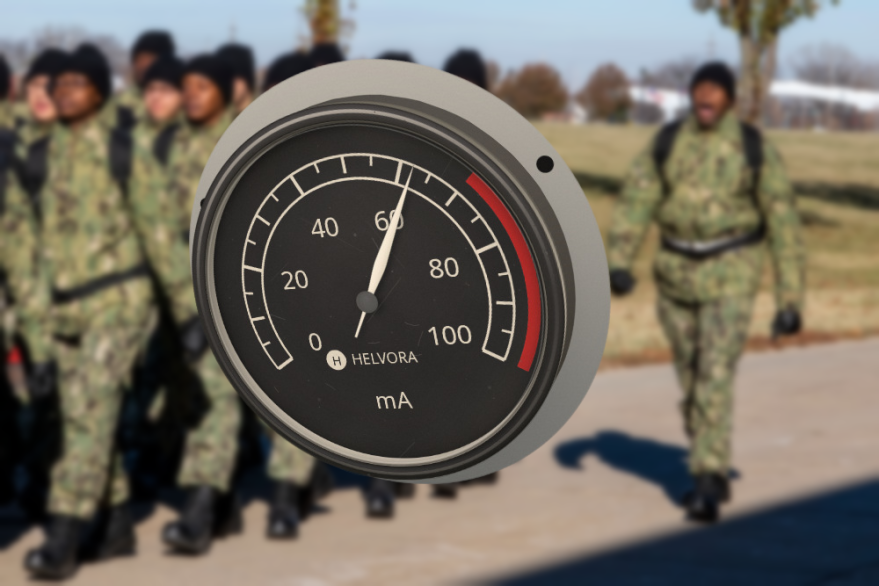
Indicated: 62.5mA
